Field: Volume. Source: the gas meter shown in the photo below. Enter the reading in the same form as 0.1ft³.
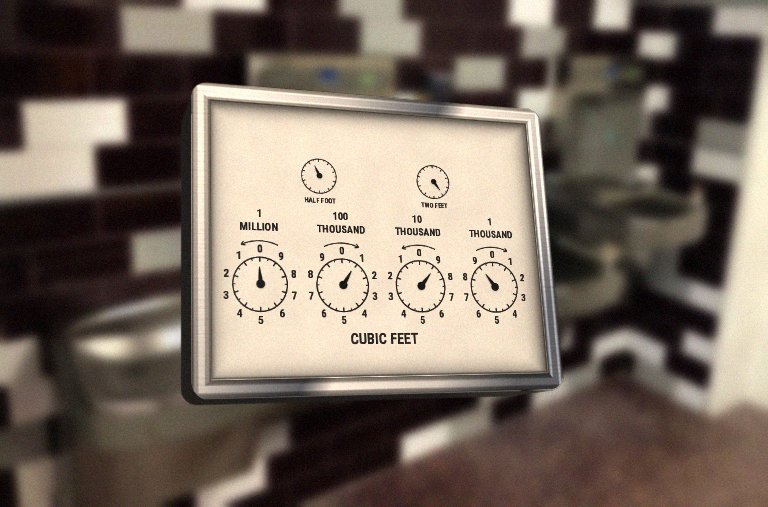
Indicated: 8900ft³
